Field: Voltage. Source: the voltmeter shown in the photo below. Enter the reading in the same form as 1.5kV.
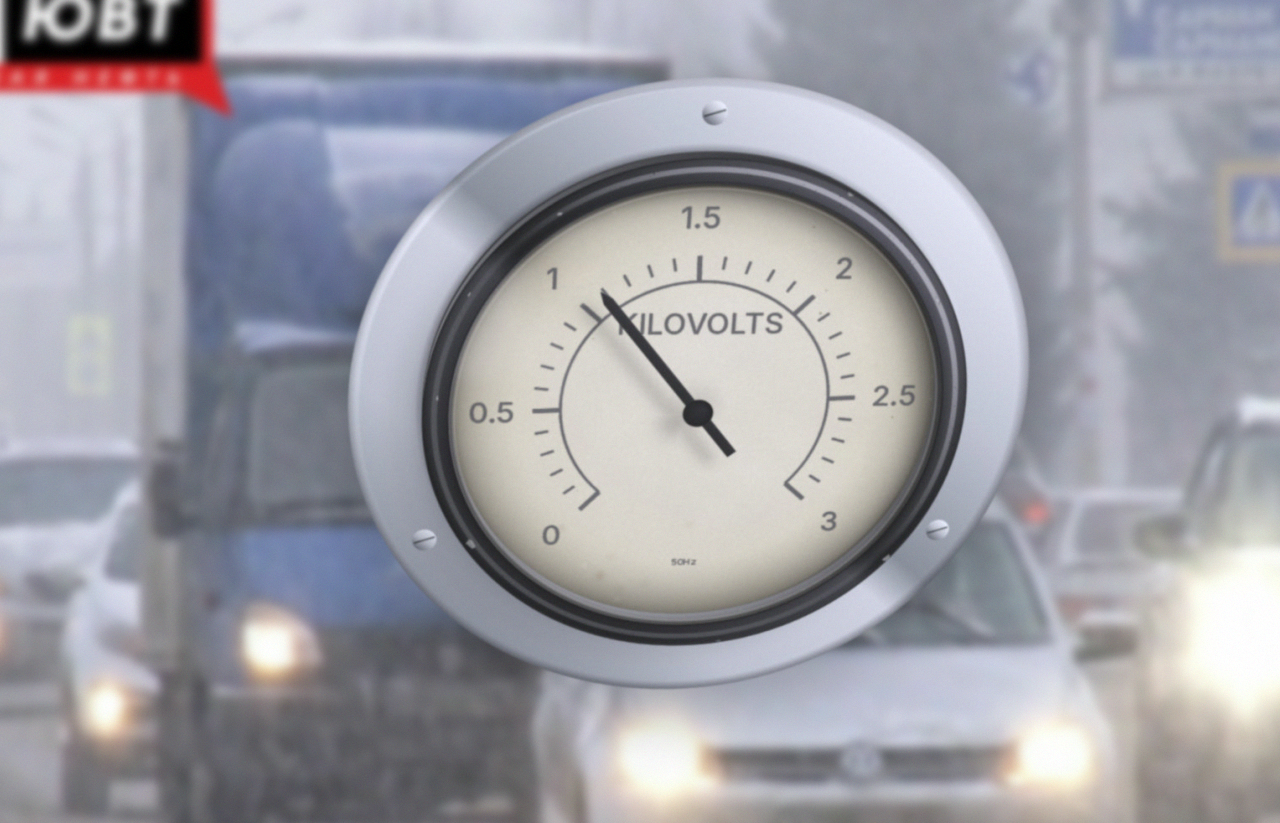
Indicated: 1.1kV
